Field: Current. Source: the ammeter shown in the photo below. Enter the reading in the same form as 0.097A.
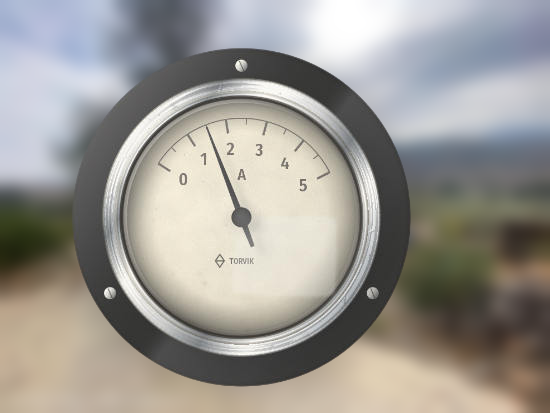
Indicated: 1.5A
